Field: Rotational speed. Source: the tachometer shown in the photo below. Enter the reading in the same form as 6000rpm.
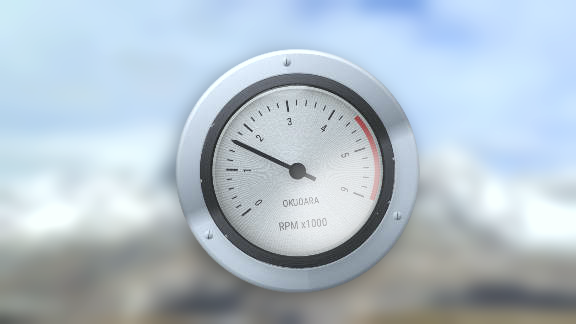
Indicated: 1600rpm
